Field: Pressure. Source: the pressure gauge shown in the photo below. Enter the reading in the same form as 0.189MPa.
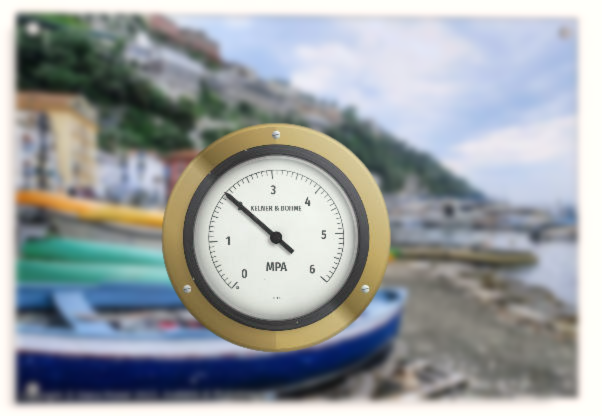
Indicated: 2MPa
